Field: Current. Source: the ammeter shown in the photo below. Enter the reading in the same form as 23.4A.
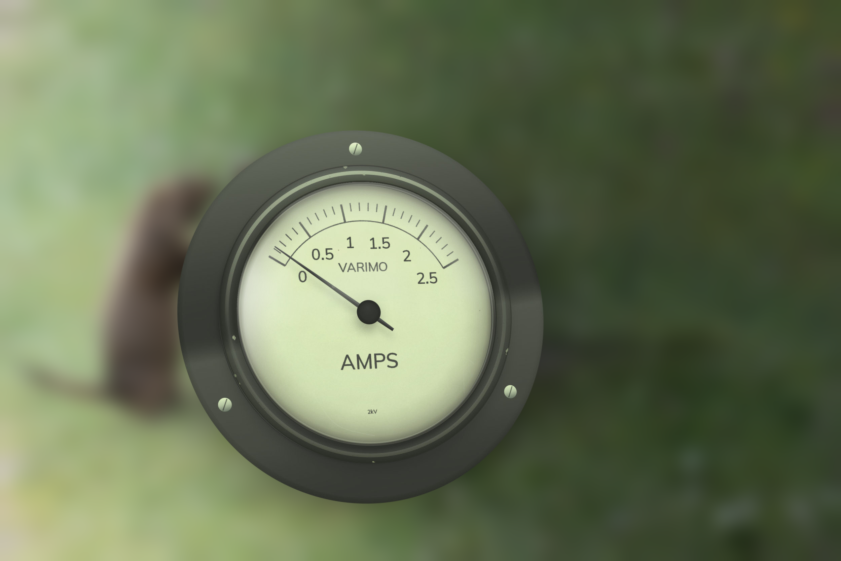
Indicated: 0.1A
